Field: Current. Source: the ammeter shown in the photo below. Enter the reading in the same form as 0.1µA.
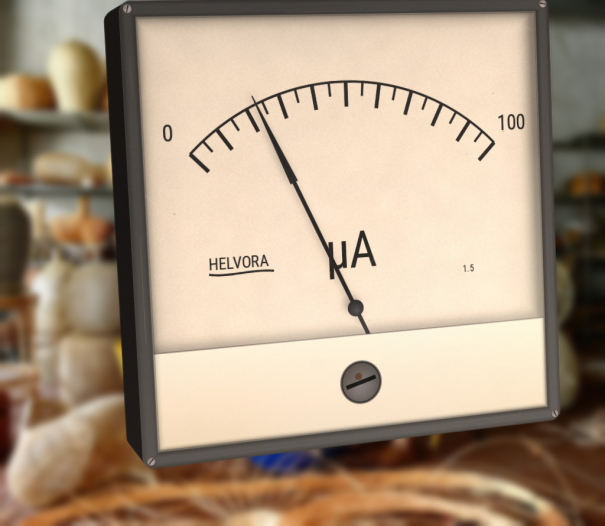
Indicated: 22.5µA
